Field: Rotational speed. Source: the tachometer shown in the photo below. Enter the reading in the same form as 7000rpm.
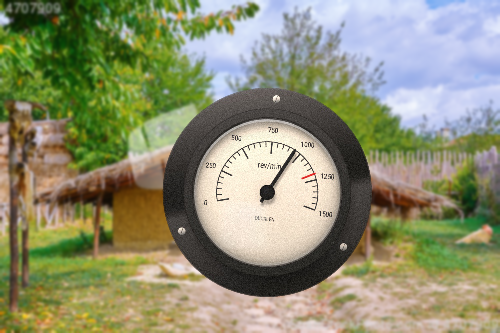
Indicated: 950rpm
